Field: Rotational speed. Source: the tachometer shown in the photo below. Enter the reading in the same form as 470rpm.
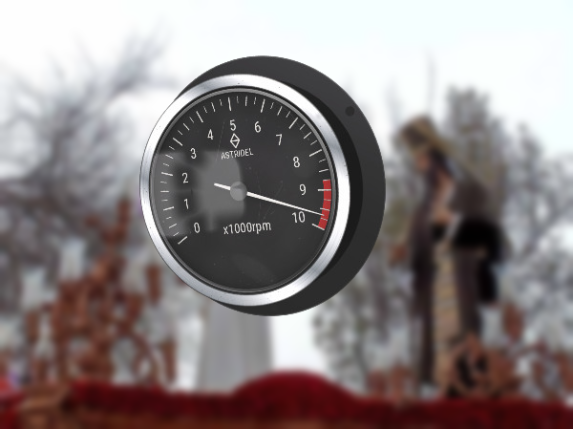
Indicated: 9625rpm
